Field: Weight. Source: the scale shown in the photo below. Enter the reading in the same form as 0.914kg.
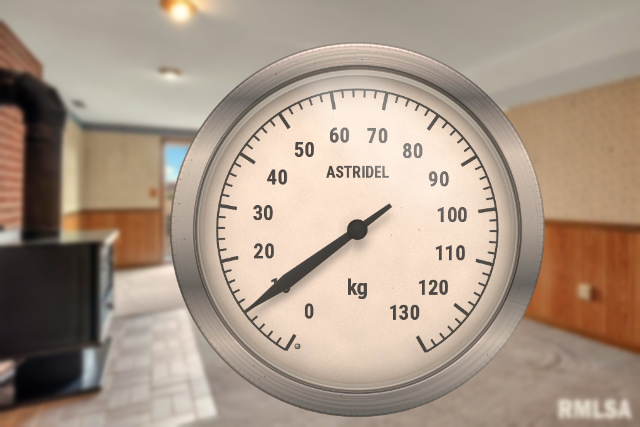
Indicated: 10kg
